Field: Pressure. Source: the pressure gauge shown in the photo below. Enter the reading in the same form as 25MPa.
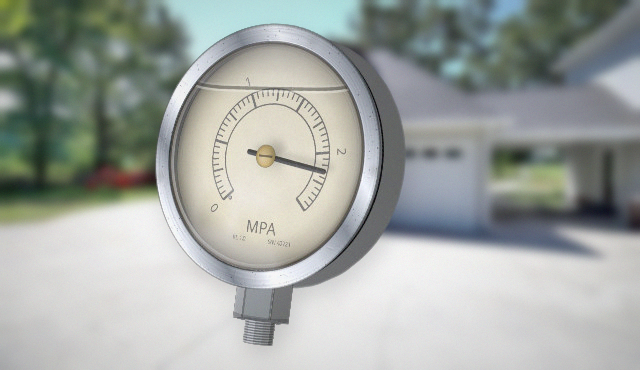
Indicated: 2.15MPa
